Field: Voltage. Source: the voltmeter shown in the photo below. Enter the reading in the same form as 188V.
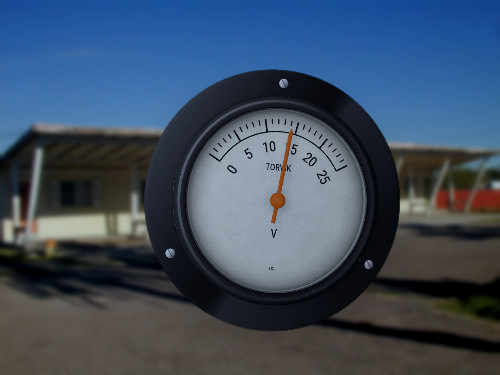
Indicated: 14V
